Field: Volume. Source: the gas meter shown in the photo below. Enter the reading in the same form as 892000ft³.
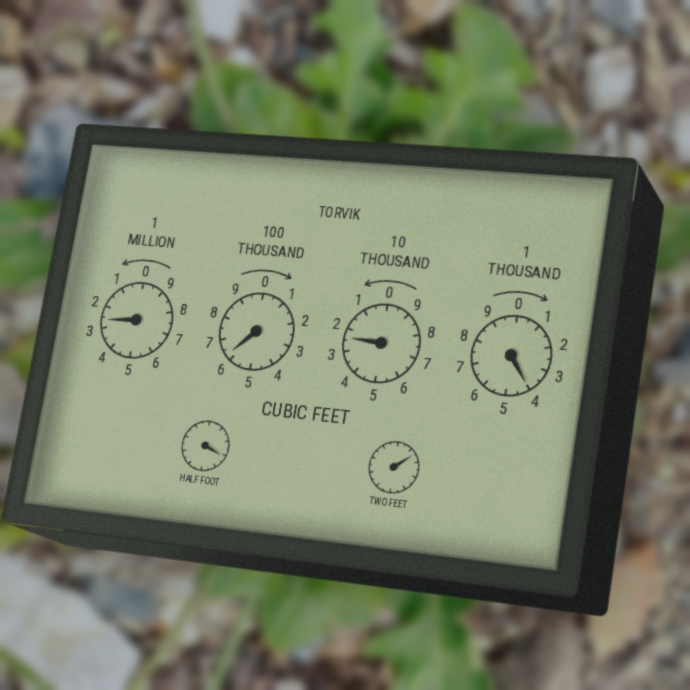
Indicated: 262400ft³
